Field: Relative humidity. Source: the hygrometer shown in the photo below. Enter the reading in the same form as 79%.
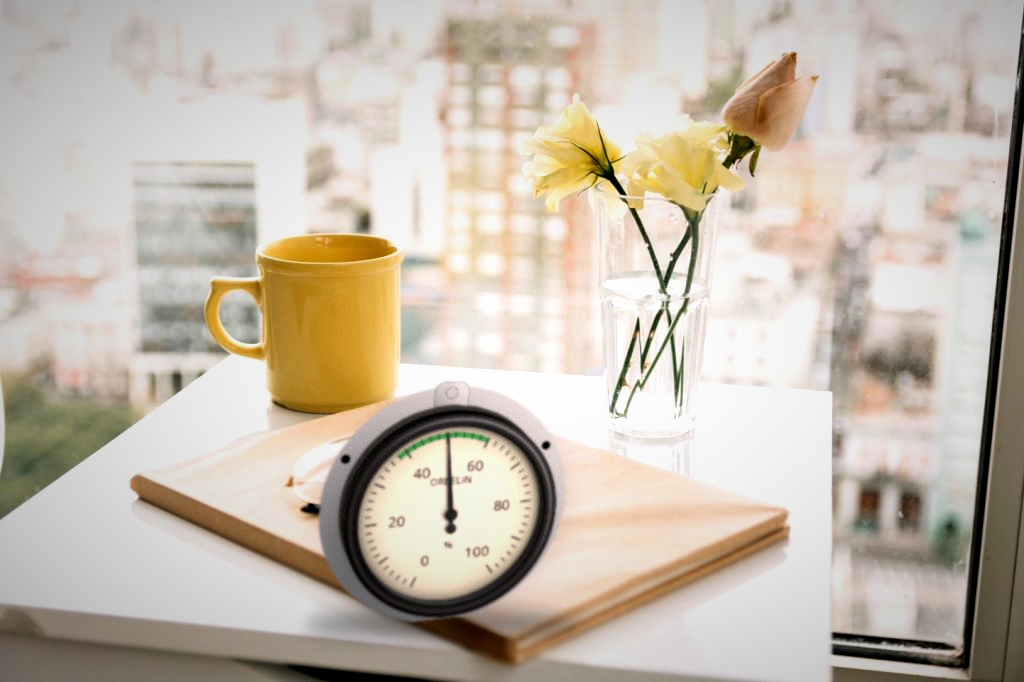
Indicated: 50%
